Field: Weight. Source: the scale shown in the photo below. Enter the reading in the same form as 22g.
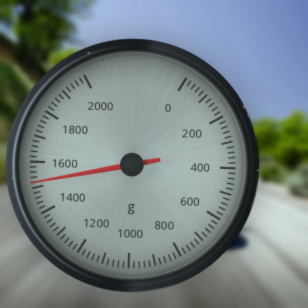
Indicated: 1520g
